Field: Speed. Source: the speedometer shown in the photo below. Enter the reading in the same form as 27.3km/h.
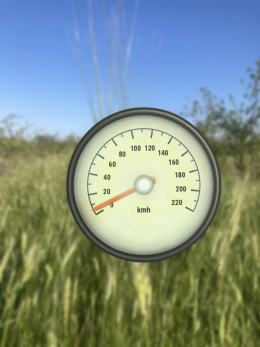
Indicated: 5km/h
